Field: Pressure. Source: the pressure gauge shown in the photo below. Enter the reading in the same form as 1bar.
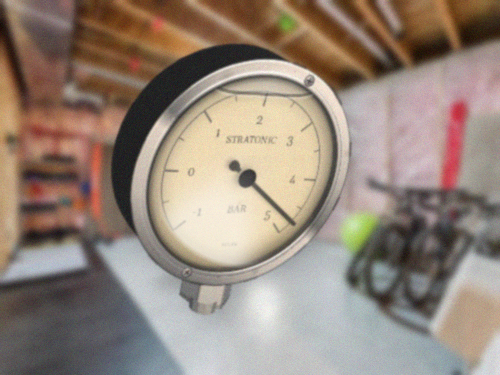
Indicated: 4.75bar
